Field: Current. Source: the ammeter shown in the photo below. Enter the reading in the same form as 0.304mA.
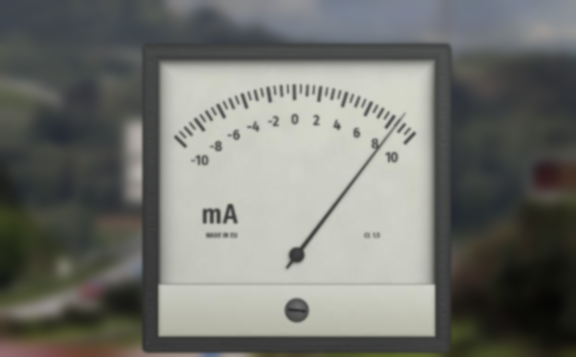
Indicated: 8.5mA
